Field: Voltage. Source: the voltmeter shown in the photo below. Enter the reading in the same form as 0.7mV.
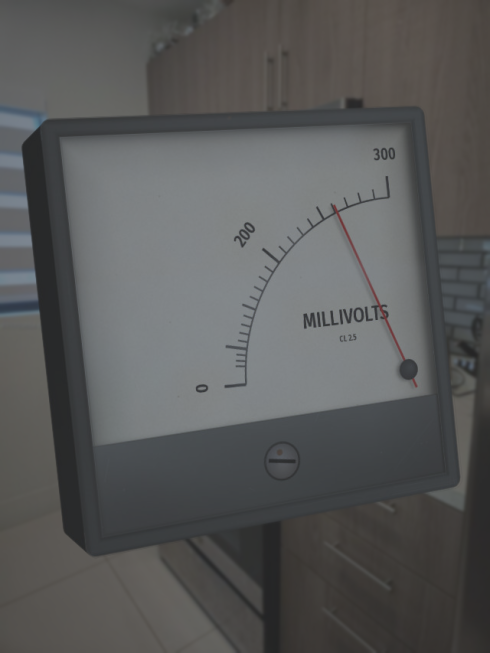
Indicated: 260mV
